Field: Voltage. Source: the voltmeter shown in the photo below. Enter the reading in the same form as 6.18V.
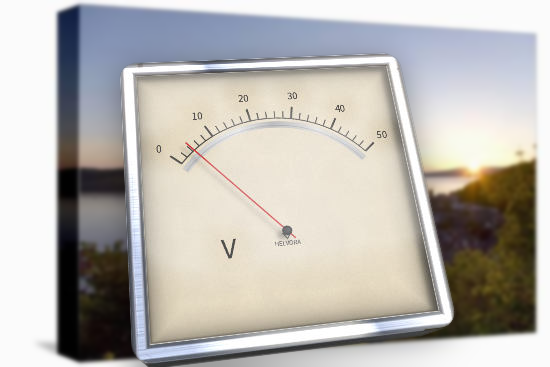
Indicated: 4V
